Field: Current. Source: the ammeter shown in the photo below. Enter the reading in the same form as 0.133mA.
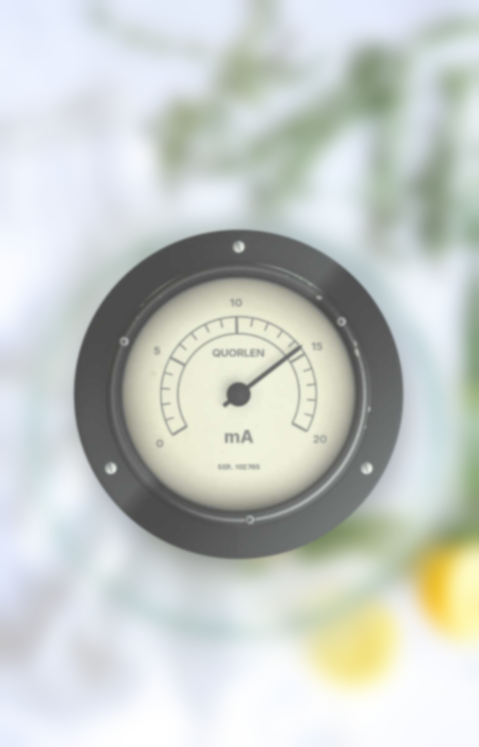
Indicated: 14.5mA
